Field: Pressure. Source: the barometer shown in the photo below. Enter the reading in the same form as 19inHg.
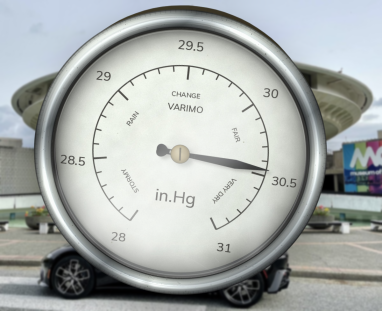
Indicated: 30.45inHg
